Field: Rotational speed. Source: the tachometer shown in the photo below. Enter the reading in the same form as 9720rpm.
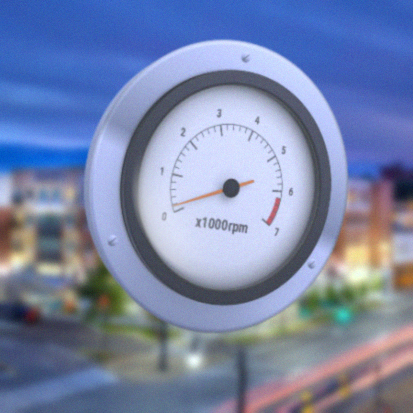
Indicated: 200rpm
